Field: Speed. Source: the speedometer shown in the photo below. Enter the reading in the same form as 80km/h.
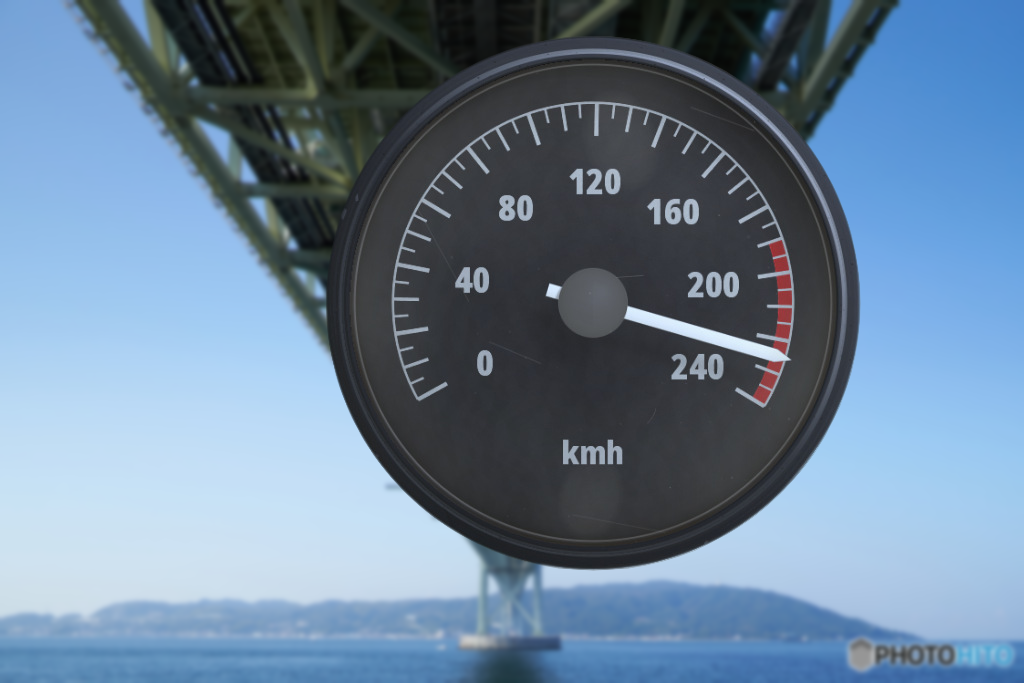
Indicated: 225km/h
